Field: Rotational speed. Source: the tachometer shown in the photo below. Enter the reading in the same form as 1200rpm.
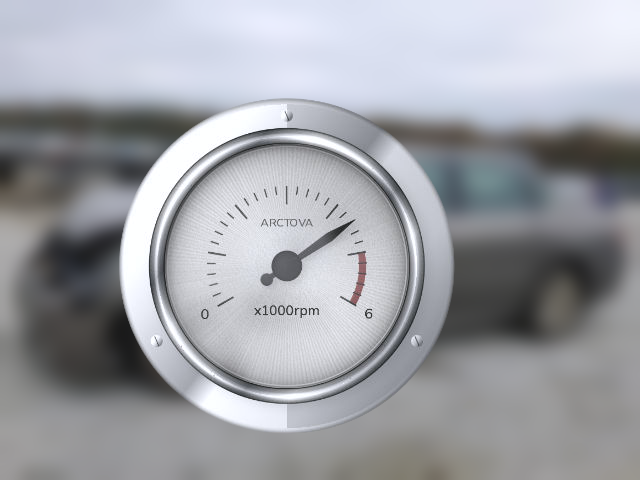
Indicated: 4400rpm
